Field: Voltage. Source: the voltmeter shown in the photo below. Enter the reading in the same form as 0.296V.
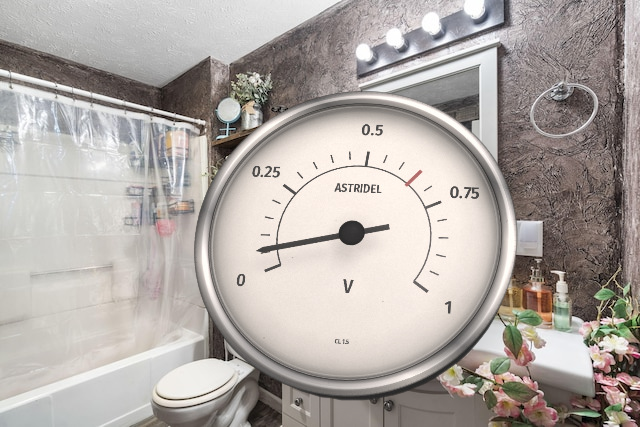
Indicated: 0.05V
